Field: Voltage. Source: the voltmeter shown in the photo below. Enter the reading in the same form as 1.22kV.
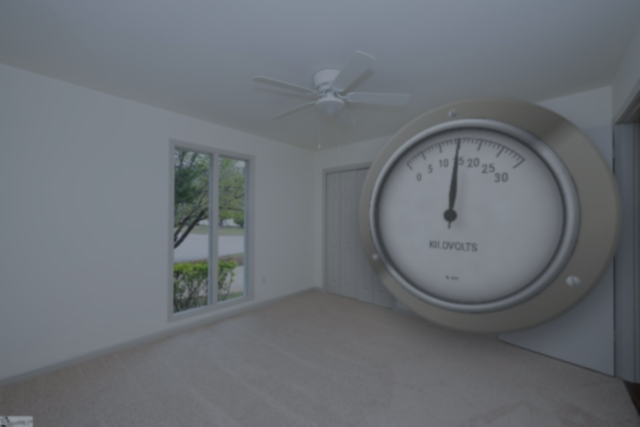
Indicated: 15kV
